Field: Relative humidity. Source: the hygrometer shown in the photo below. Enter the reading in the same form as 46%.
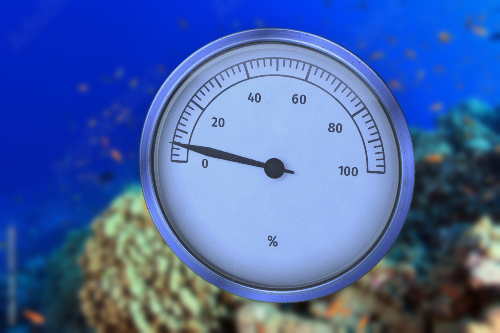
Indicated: 6%
